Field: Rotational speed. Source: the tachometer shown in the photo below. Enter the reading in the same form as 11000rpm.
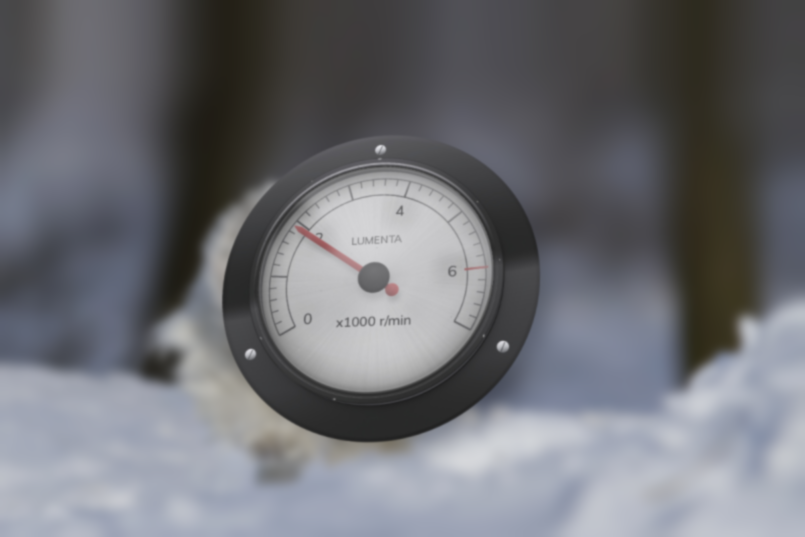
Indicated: 1900rpm
